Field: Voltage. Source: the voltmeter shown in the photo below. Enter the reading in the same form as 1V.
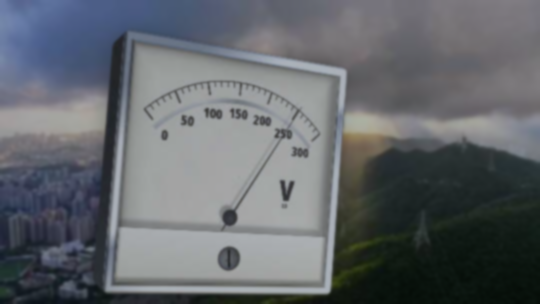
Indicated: 250V
